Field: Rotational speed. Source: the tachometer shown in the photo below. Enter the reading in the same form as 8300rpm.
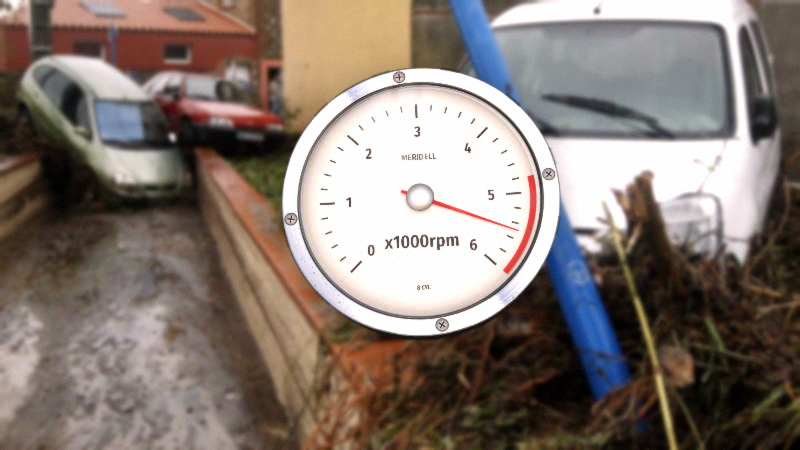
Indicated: 5500rpm
